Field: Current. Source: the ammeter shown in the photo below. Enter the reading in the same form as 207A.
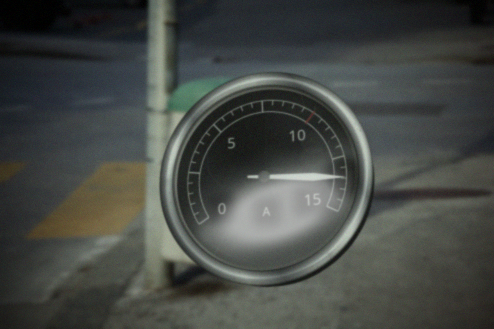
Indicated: 13.5A
